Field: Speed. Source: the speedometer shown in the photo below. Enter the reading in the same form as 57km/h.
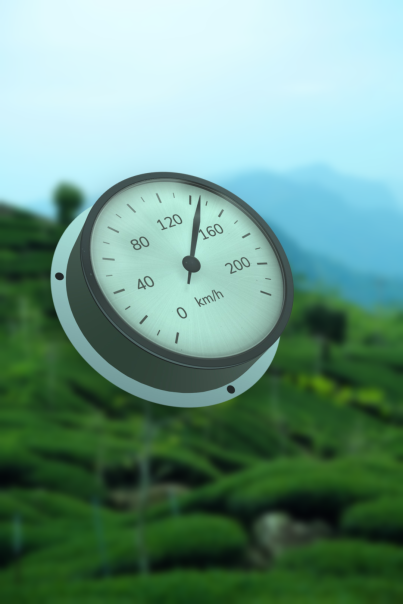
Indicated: 145km/h
